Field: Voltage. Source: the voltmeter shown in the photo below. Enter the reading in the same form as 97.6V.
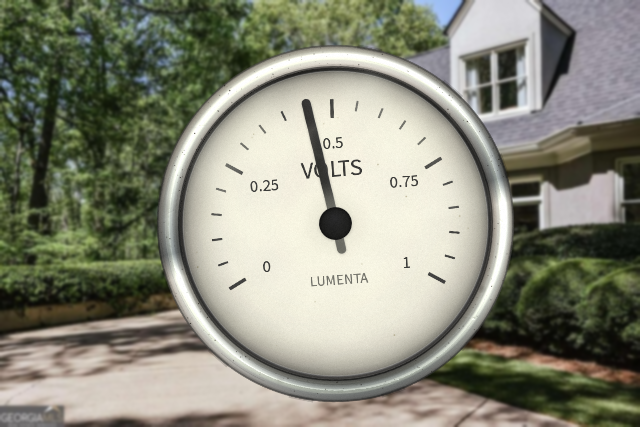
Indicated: 0.45V
